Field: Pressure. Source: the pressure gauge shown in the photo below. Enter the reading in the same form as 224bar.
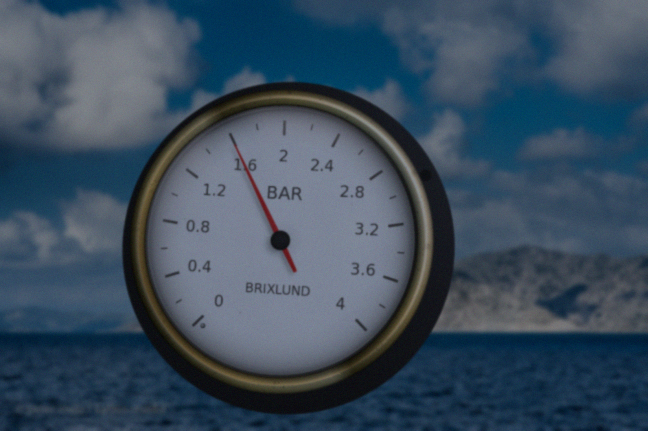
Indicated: 1.6bar
